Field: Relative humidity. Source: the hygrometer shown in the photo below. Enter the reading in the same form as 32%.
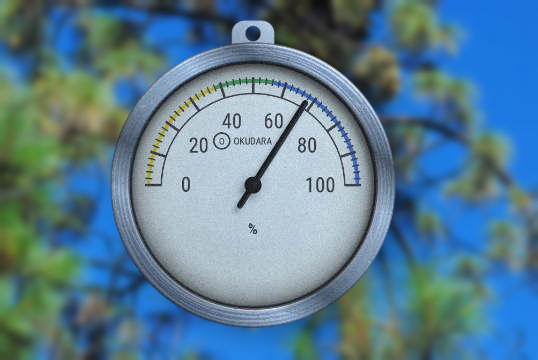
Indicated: 68%
